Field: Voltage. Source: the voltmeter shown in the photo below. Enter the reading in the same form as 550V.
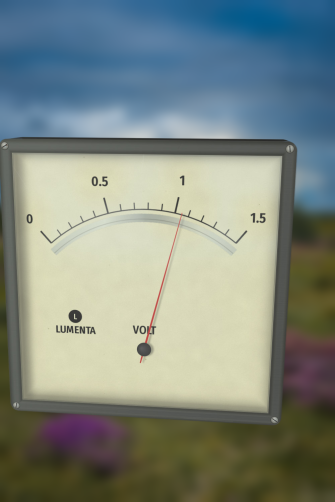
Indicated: 1.05V
